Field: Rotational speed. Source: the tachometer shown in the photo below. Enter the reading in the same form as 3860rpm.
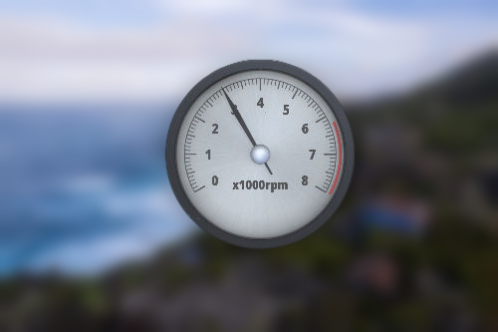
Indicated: 3000rpm
